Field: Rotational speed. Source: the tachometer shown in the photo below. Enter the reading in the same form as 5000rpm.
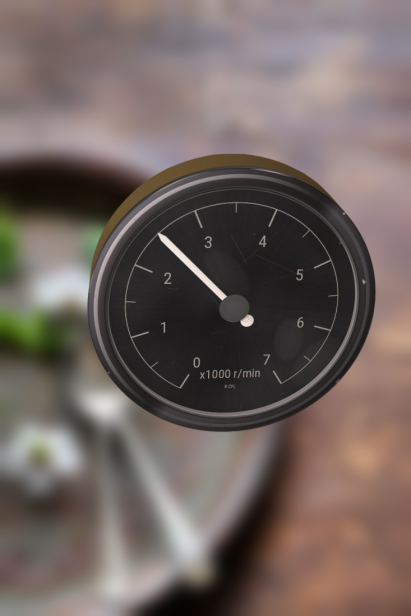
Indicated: 2500rpm
